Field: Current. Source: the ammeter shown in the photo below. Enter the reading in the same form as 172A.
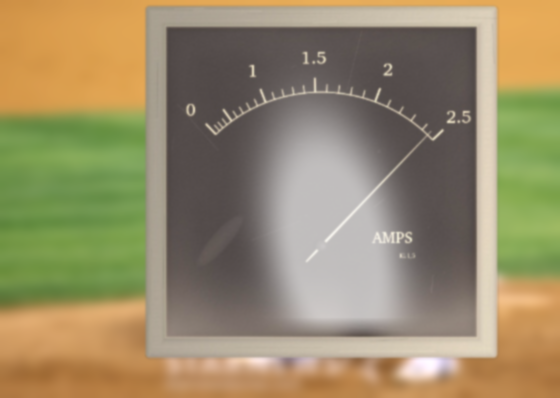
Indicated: 2.45A
